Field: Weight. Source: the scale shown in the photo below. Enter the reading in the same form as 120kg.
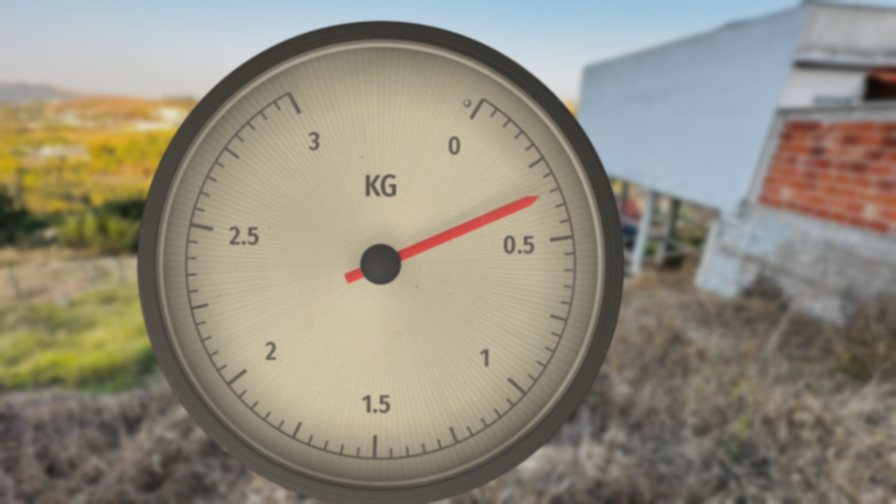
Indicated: 0.35kg
